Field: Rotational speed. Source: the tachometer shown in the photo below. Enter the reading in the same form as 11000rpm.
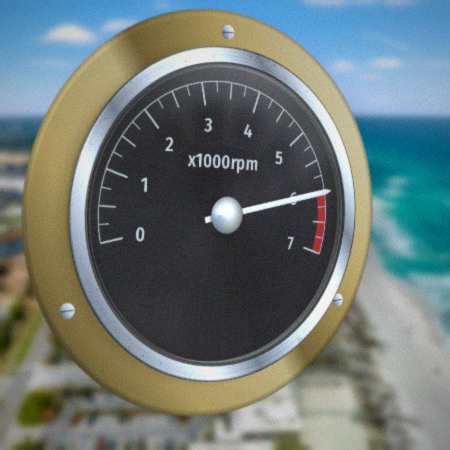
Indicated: 6000rpm
